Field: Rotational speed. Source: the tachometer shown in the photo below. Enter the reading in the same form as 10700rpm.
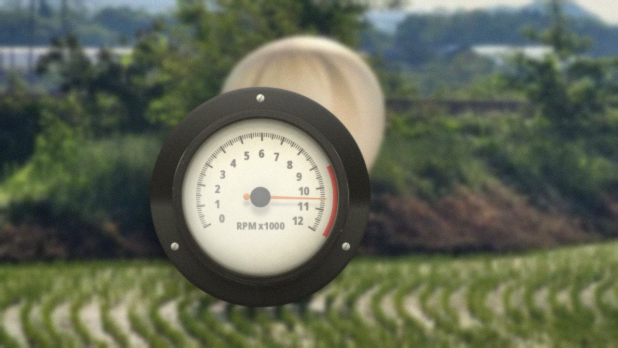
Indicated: 10500rpm
